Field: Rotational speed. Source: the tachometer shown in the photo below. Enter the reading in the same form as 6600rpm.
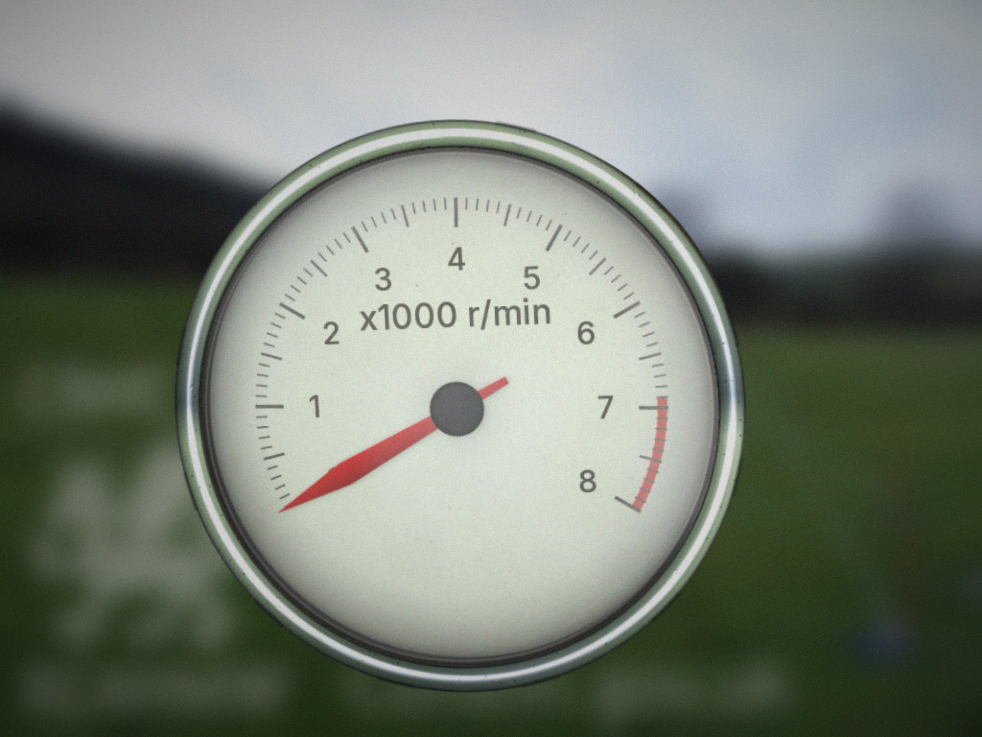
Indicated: 0rpm
